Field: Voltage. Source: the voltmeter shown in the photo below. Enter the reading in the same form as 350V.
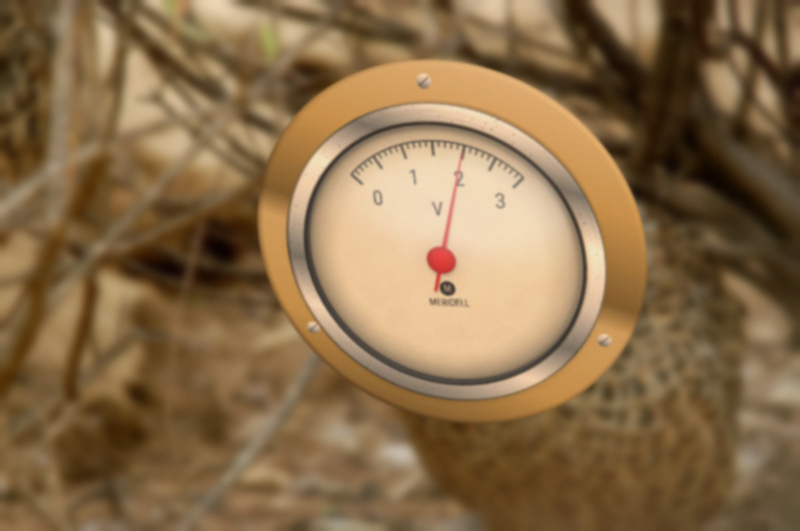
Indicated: 2V
